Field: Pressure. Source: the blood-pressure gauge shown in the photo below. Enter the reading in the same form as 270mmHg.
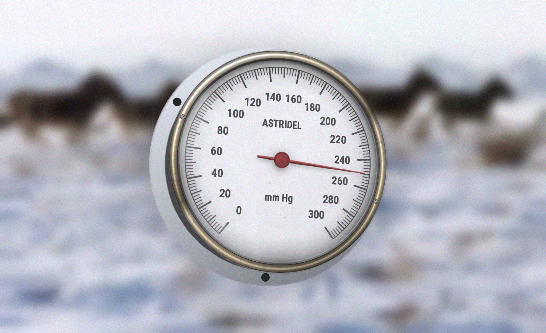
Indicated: 250mmHg
